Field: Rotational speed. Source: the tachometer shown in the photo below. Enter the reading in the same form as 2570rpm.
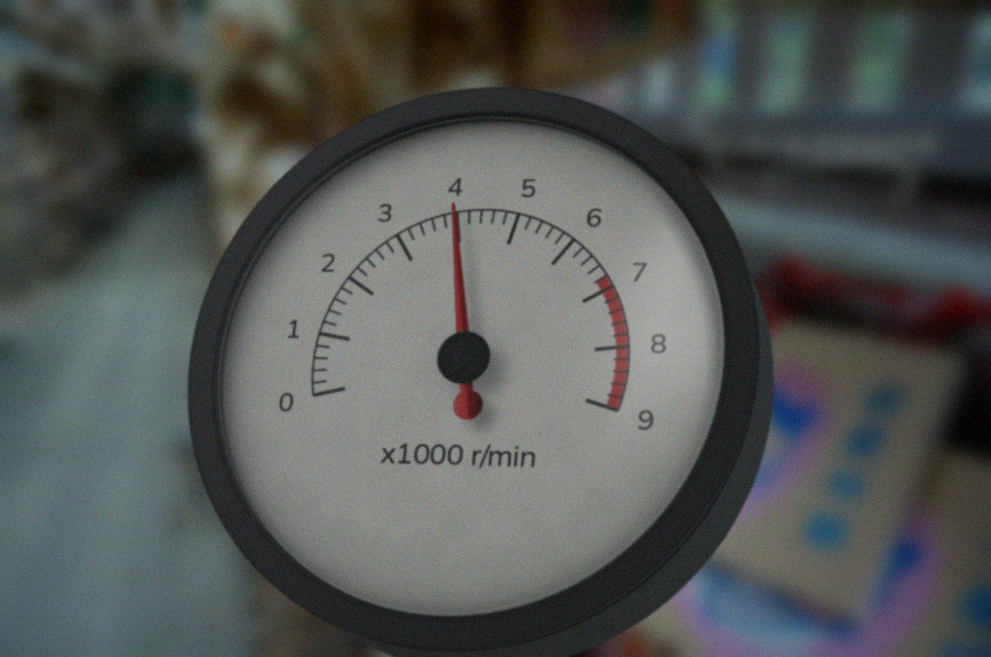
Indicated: 4000rpm
